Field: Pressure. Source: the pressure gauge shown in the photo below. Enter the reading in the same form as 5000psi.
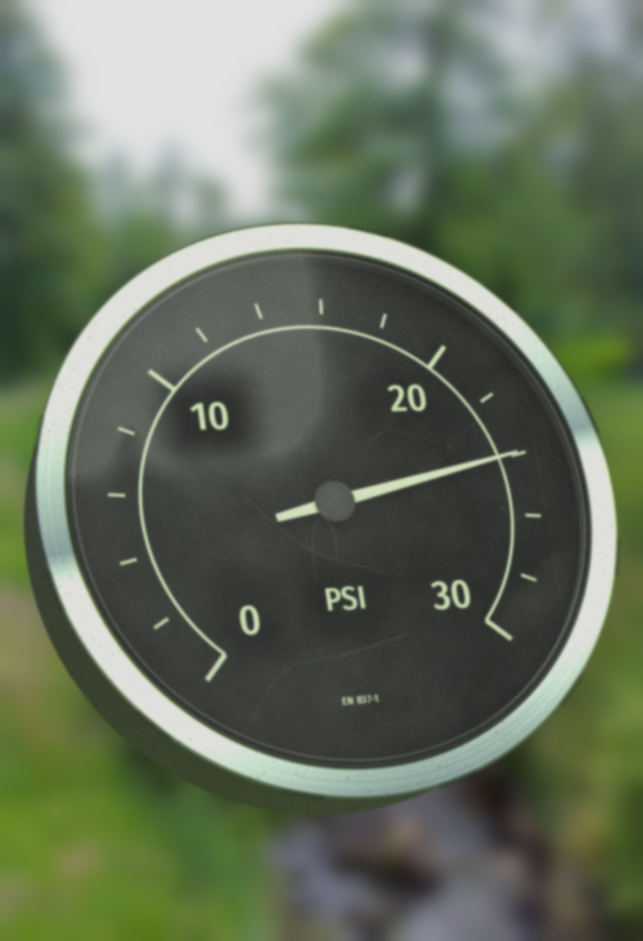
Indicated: 24psi
